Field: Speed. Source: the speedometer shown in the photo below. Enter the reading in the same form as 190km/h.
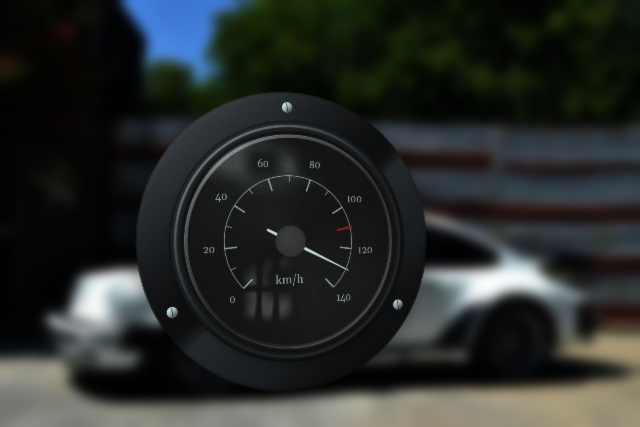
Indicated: 130km/h
